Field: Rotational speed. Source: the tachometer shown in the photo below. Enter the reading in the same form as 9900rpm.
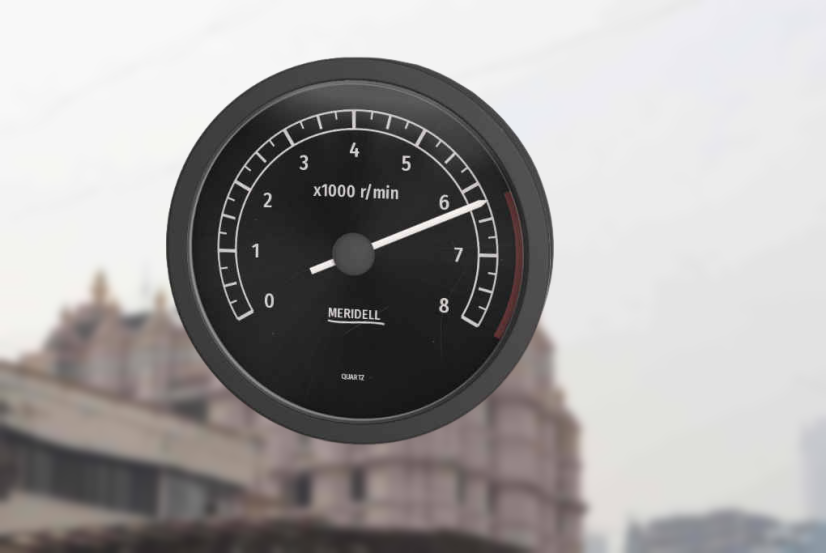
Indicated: 6250rpm
